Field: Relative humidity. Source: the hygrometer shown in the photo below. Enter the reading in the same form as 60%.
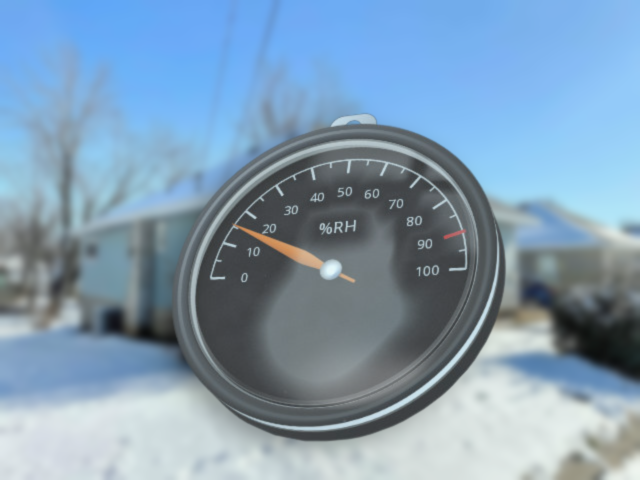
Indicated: 15%
